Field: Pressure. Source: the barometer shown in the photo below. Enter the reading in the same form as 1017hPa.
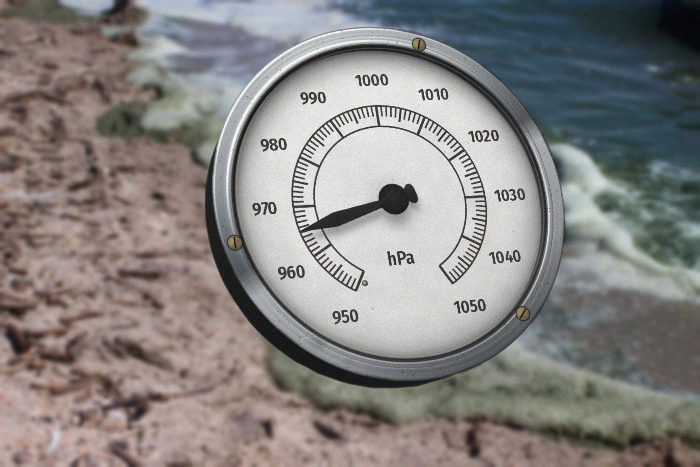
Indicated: 965hPa
